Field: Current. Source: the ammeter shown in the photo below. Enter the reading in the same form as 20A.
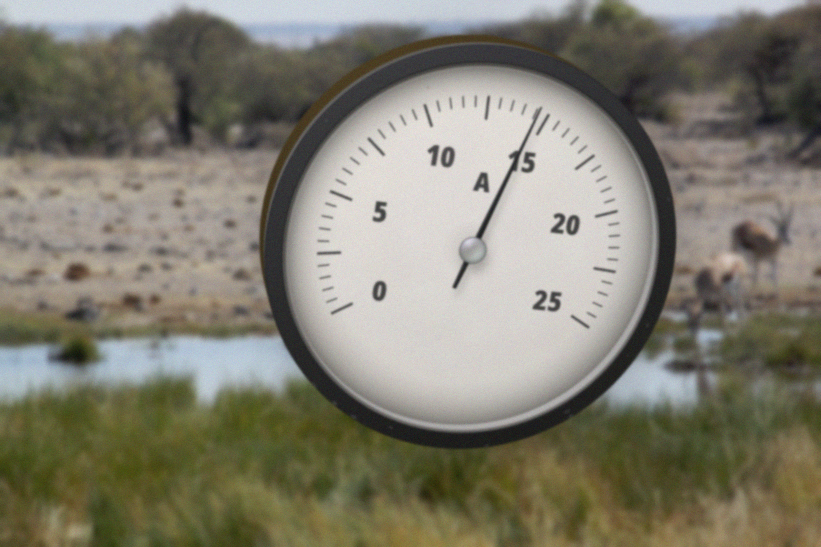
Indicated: 14.5A
